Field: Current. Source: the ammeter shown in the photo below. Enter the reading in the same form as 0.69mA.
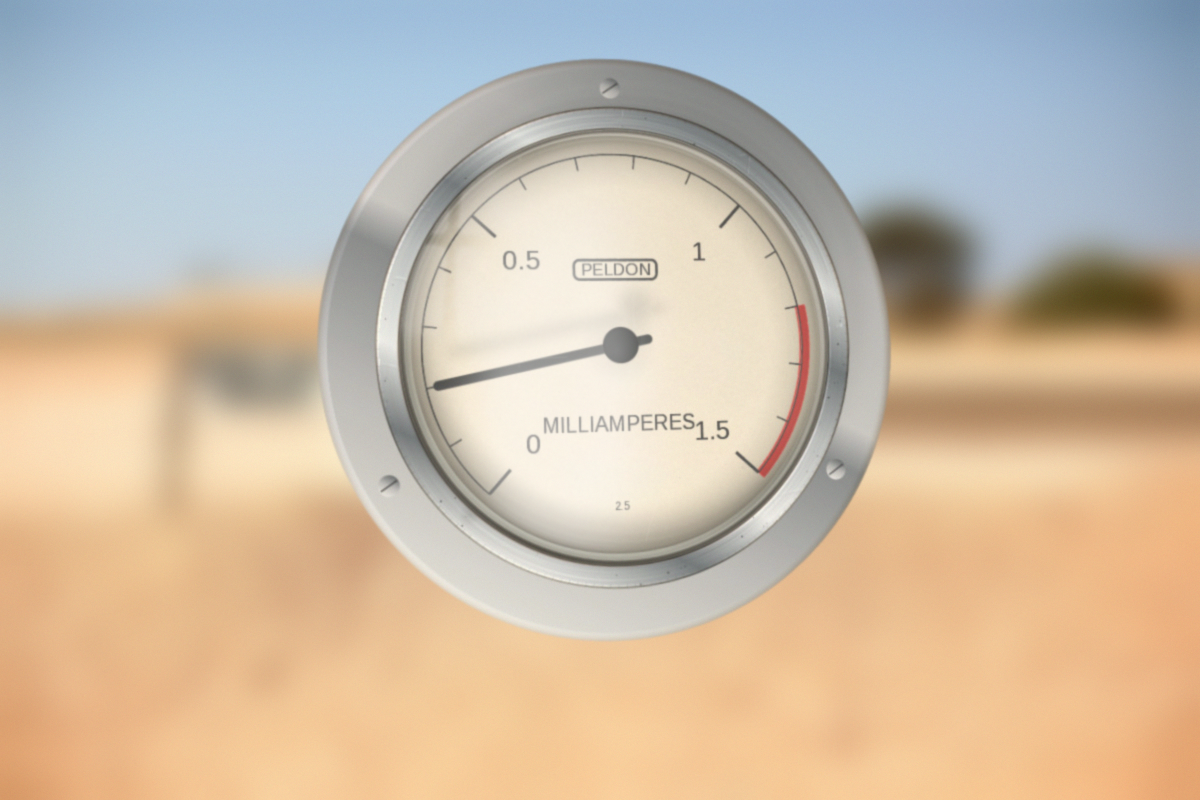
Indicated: 0.2mA
